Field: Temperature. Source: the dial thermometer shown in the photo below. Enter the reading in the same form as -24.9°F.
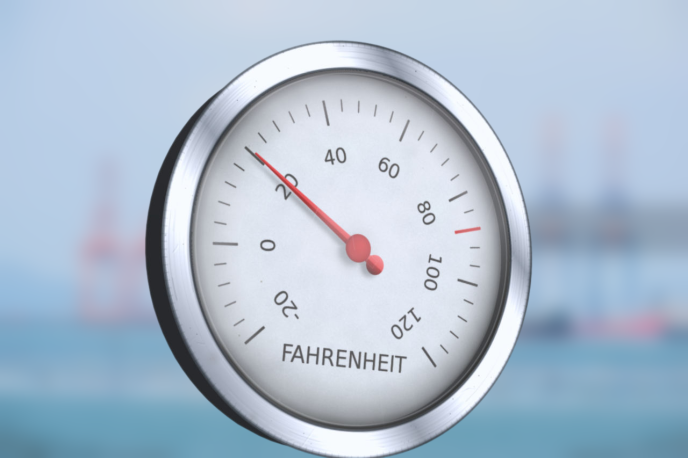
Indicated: 20°F
